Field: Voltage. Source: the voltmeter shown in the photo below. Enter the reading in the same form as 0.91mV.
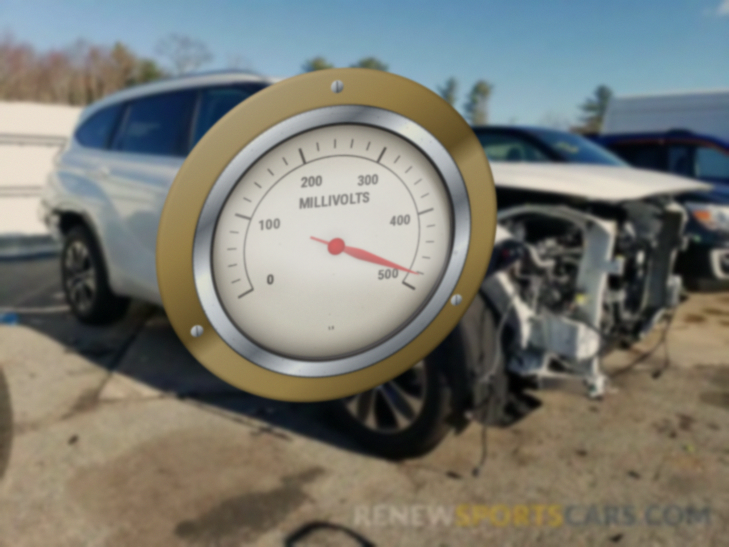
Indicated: 480mV
